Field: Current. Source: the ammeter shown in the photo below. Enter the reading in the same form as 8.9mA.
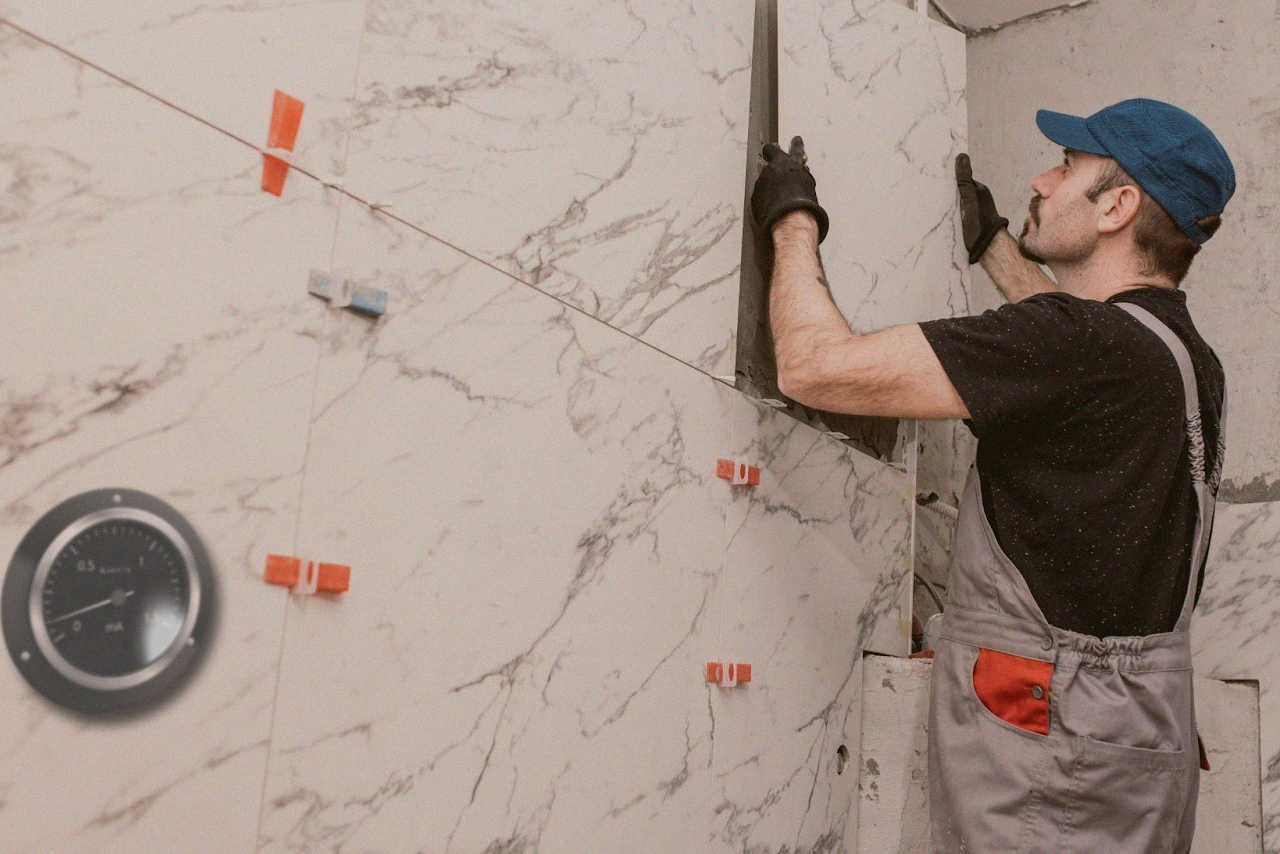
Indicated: 0.1mA
